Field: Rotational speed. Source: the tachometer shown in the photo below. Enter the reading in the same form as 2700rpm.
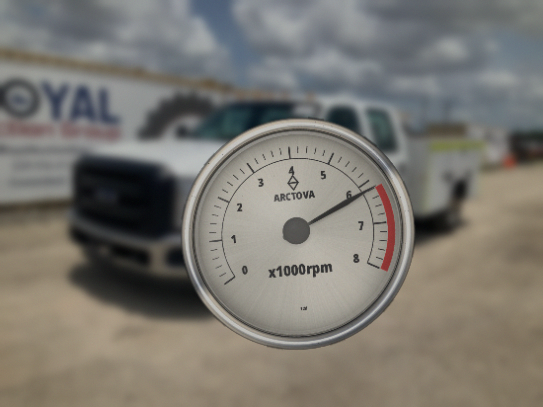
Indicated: 6200rpm
